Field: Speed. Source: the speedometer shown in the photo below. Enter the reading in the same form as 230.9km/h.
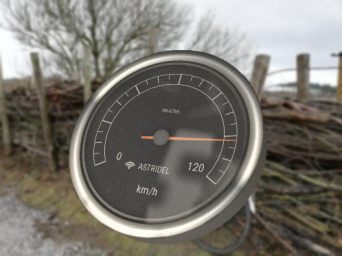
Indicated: 102.5km/h
